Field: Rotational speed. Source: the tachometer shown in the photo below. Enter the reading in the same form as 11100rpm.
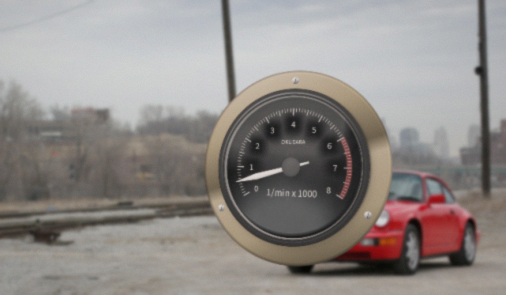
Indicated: 500rpm
